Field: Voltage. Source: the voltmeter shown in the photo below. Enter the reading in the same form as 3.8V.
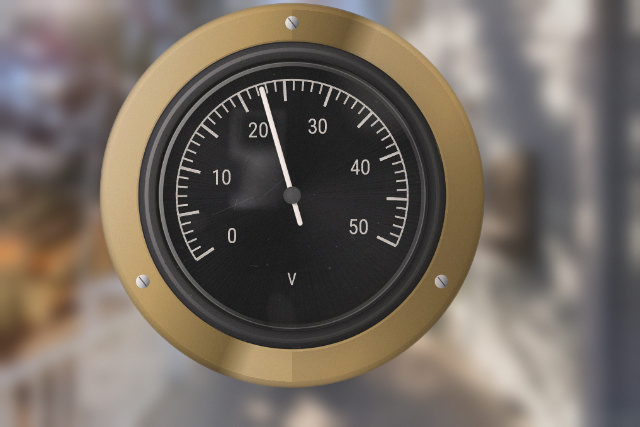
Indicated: 22.5V
